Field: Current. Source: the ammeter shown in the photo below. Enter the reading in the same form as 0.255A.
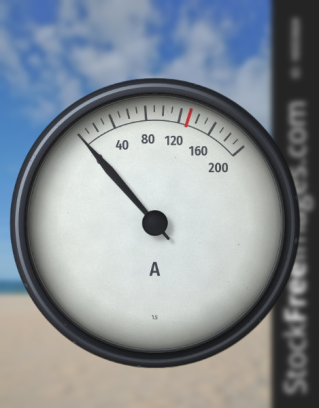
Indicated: 0A
